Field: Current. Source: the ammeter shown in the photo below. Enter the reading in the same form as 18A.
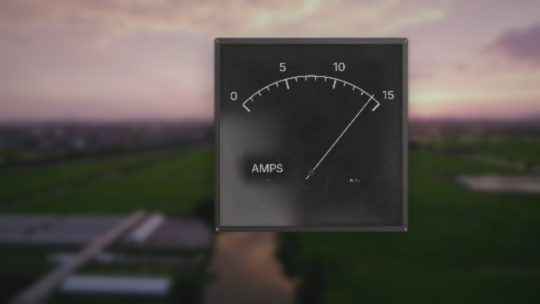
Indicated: 14A
